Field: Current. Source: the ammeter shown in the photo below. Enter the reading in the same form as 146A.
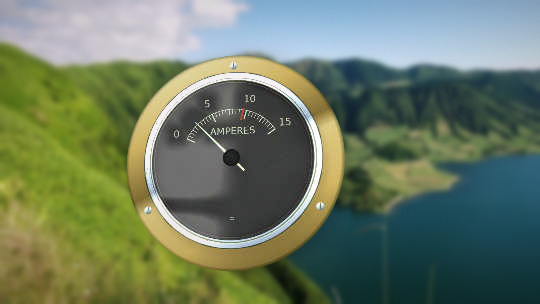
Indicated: 2.5A
